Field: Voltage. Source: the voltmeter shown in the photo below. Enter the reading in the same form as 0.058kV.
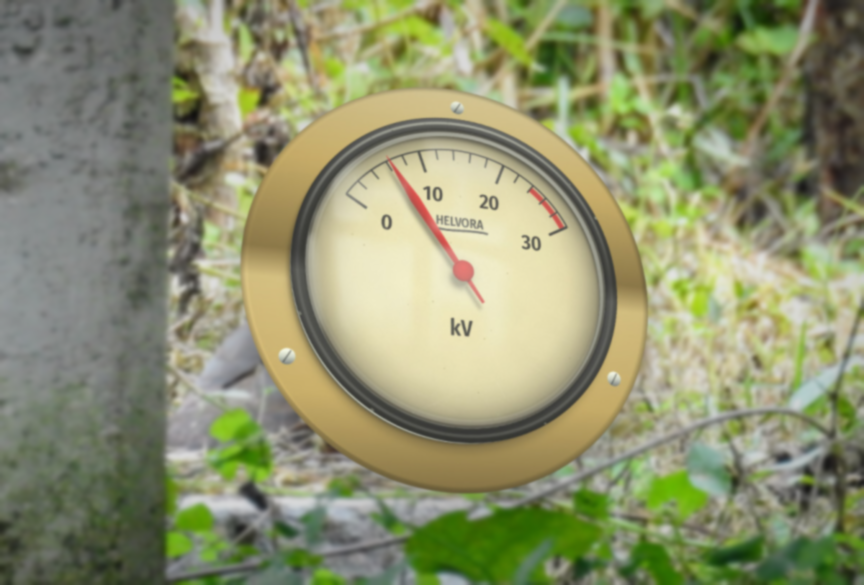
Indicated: 6kV
